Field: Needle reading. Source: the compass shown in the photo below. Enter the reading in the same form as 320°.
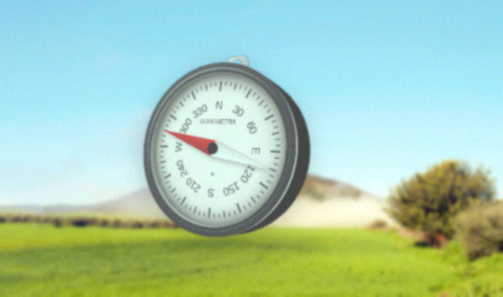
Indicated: 285°
